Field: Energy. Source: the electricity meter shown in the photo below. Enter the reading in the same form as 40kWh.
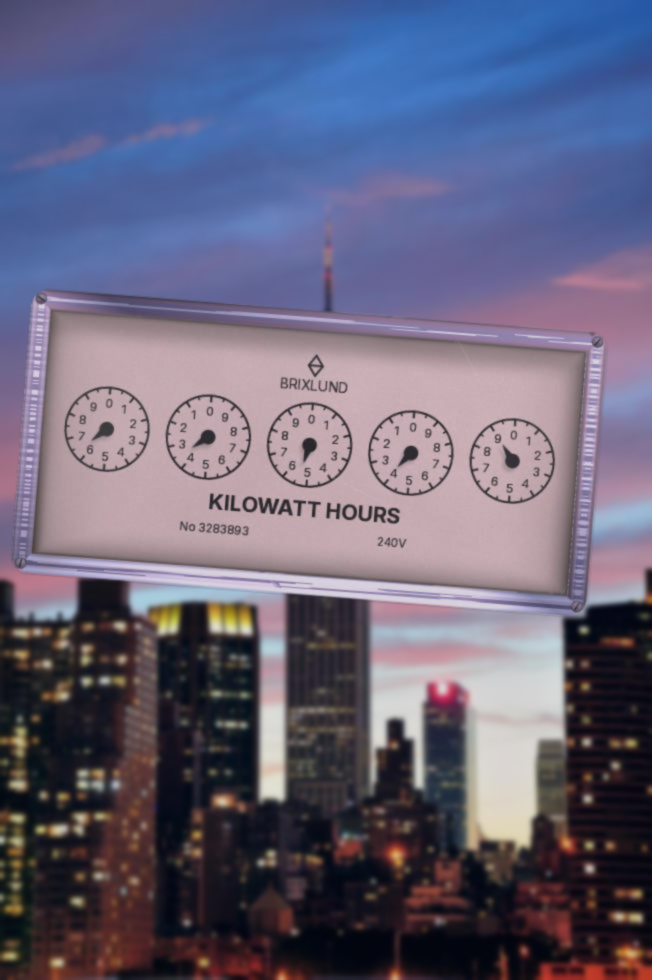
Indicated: 63539kWh
